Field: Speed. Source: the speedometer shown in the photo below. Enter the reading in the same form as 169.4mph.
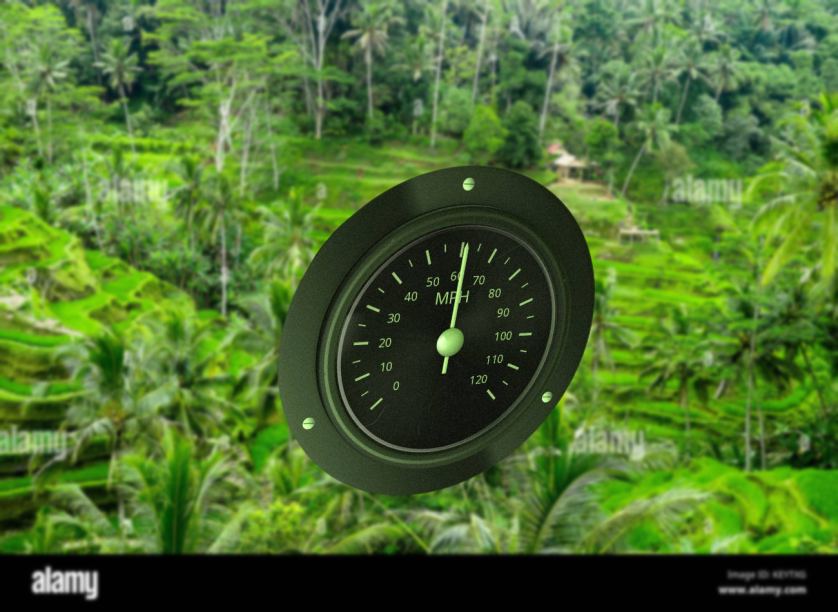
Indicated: 60mph
